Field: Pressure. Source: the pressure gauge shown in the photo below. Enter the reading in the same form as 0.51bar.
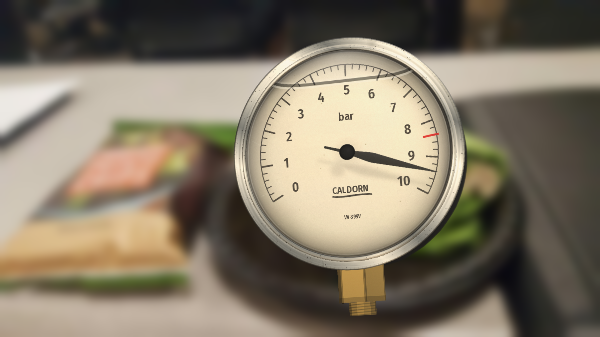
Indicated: 9.4bar
